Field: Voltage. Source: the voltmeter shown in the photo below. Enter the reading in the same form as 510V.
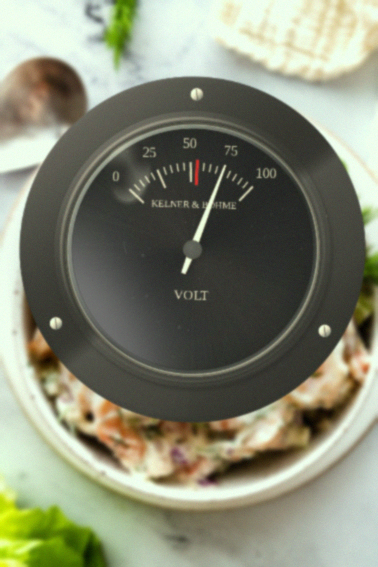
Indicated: 75V
